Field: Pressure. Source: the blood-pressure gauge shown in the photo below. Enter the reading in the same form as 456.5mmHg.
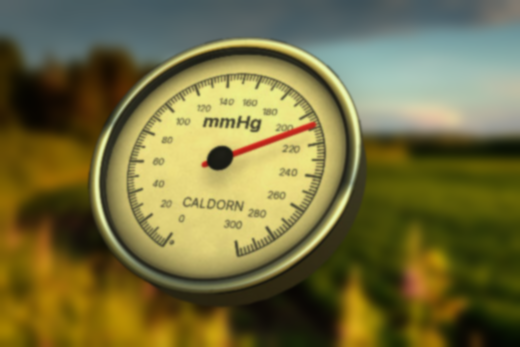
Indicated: 210mmHg
